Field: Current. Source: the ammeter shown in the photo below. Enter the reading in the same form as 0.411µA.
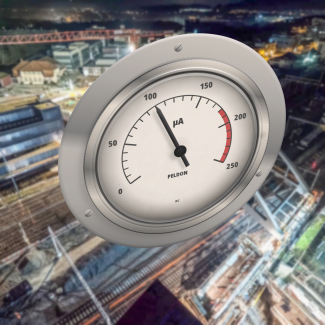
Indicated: 100µA
